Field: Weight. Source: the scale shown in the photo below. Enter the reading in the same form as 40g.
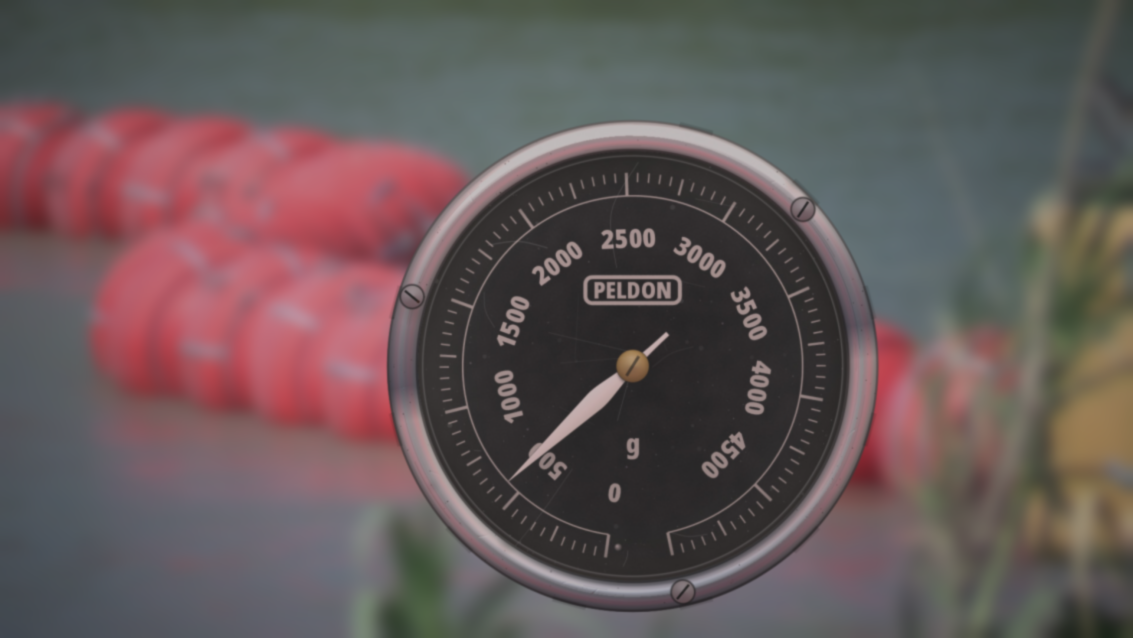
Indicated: 575g
